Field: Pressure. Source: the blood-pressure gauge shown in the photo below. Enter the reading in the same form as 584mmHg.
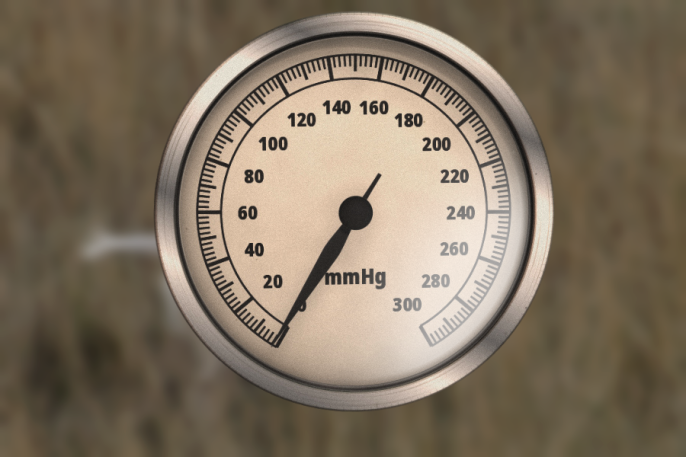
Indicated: 2mmHg
